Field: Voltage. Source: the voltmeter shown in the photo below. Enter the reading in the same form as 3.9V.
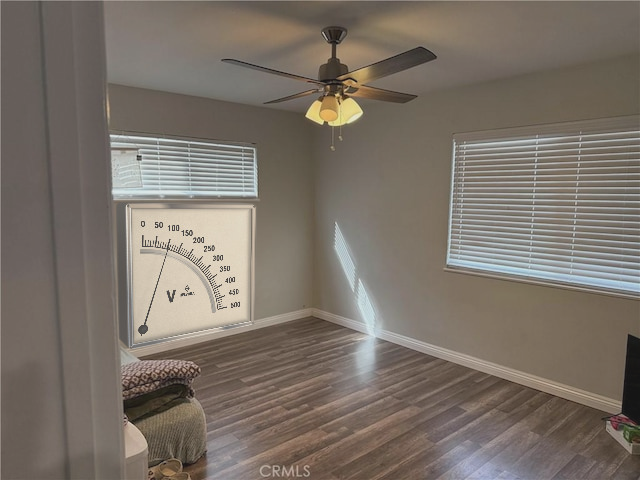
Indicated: 100V
